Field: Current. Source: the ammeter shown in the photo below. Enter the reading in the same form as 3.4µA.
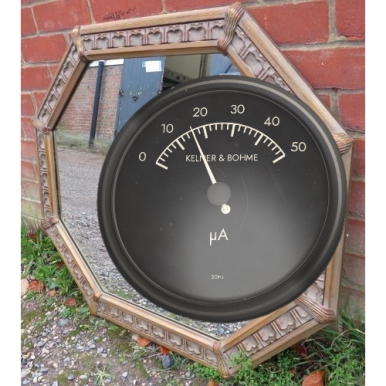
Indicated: 16µA
